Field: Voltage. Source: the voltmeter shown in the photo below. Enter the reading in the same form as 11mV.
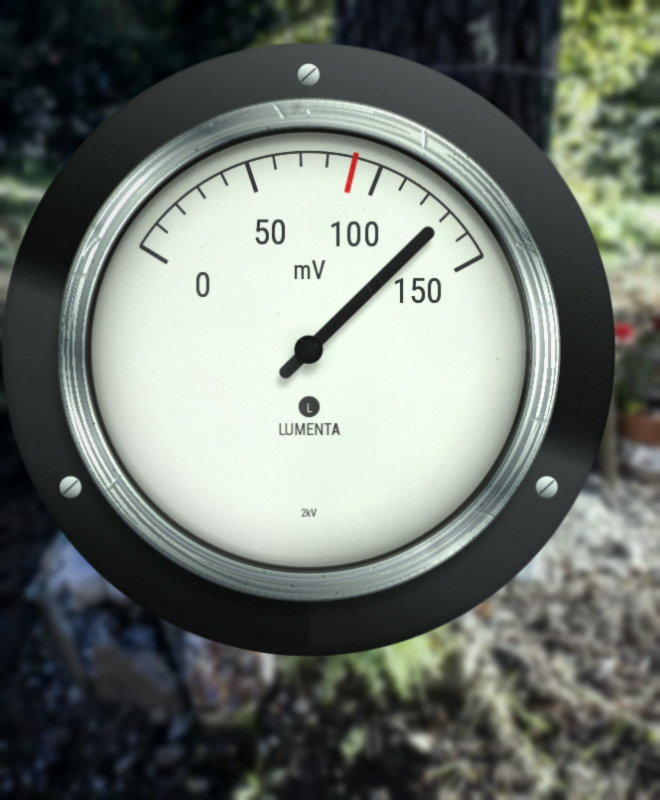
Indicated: 130mV
